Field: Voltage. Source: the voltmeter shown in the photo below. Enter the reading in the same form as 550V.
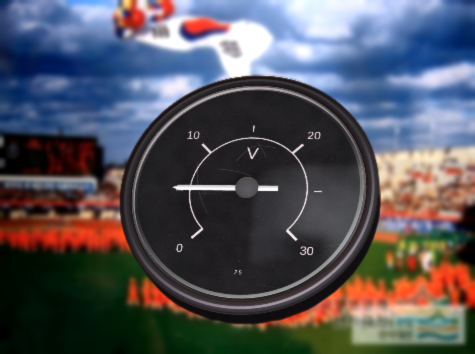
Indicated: 5V
